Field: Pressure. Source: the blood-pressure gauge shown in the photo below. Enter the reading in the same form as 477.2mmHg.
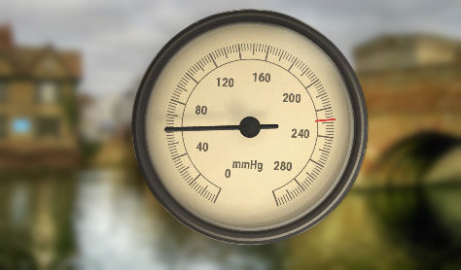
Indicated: 60mmHg
